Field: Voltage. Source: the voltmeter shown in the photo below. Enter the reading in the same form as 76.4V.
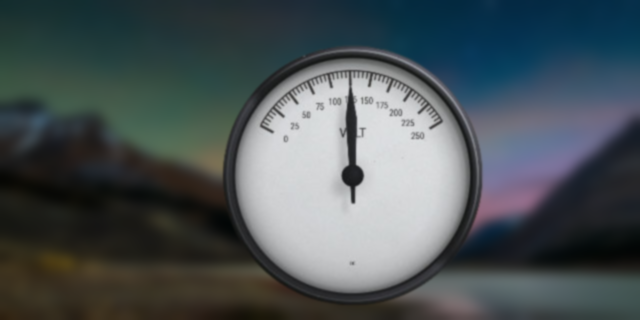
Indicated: 125V
